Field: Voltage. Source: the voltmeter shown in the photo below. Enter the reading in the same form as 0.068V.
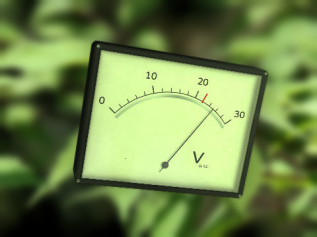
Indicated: 25V
